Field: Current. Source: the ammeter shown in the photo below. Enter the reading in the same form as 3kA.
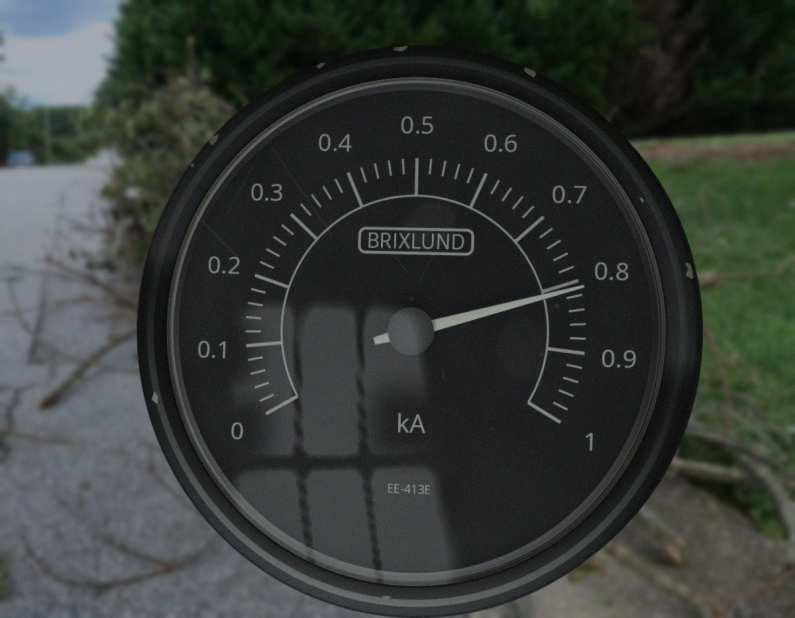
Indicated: 0.81kA
